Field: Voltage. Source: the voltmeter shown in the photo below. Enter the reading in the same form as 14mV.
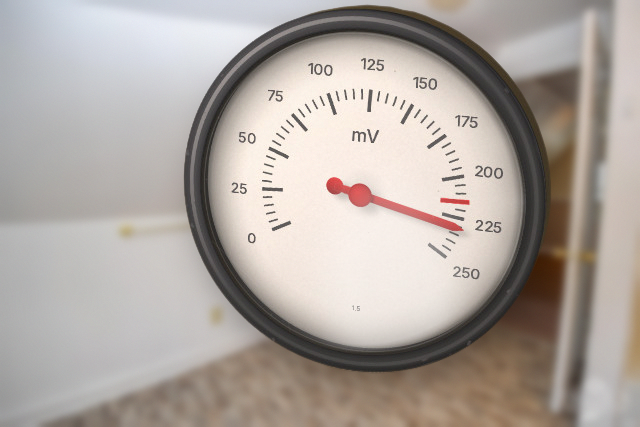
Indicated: 230mV
